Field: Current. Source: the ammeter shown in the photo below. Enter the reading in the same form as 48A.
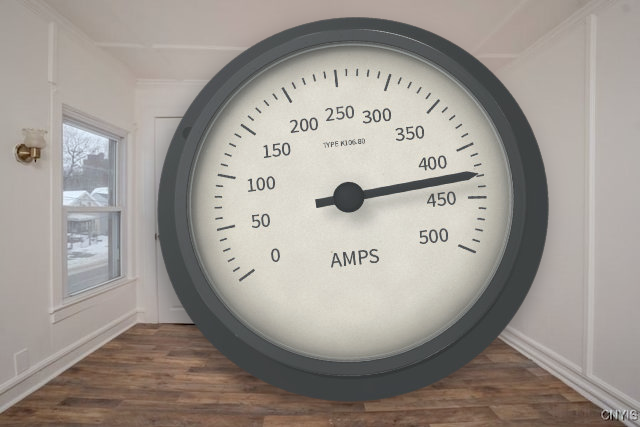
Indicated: 430A
